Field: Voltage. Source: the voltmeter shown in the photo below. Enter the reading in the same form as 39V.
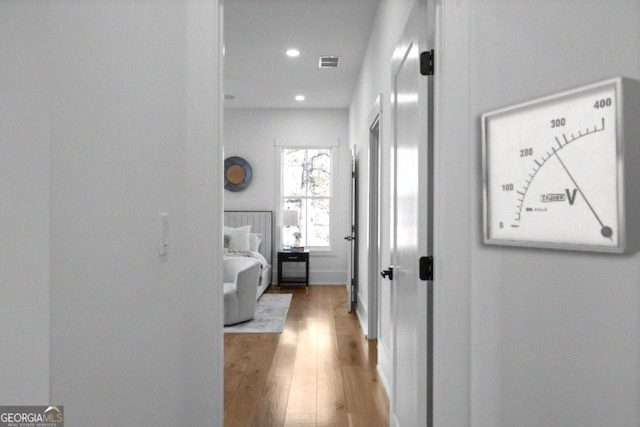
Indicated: 260V
